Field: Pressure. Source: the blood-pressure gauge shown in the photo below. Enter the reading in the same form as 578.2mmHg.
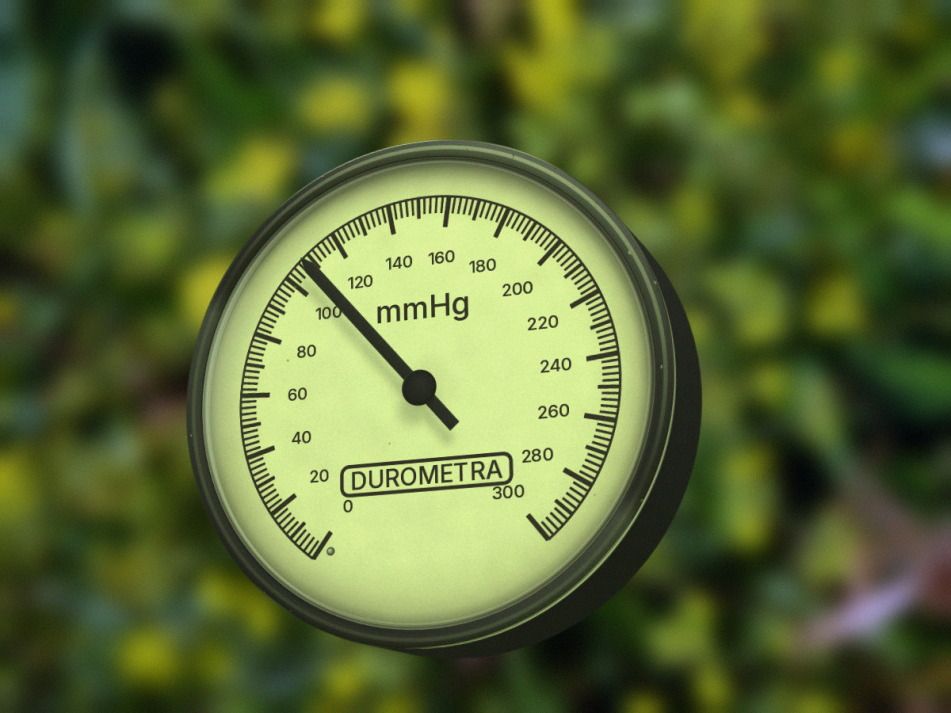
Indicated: 108mmHg
